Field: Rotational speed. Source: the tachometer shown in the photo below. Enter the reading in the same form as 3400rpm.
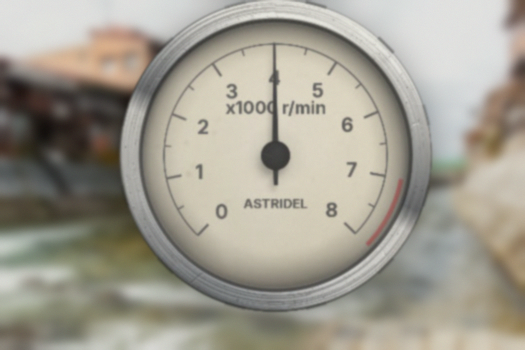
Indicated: 4000rpm
